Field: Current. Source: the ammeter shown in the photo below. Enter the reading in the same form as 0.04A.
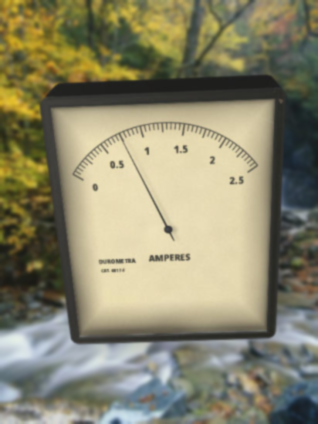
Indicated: 0.75A
